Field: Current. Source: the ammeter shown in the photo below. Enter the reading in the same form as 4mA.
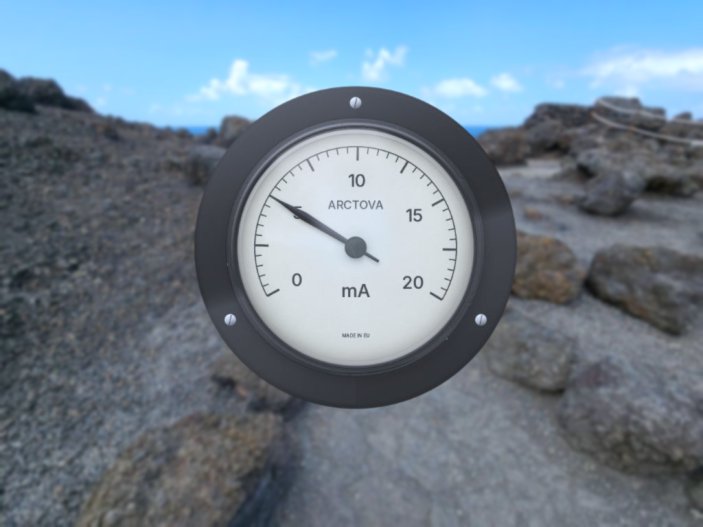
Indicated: 5mA
